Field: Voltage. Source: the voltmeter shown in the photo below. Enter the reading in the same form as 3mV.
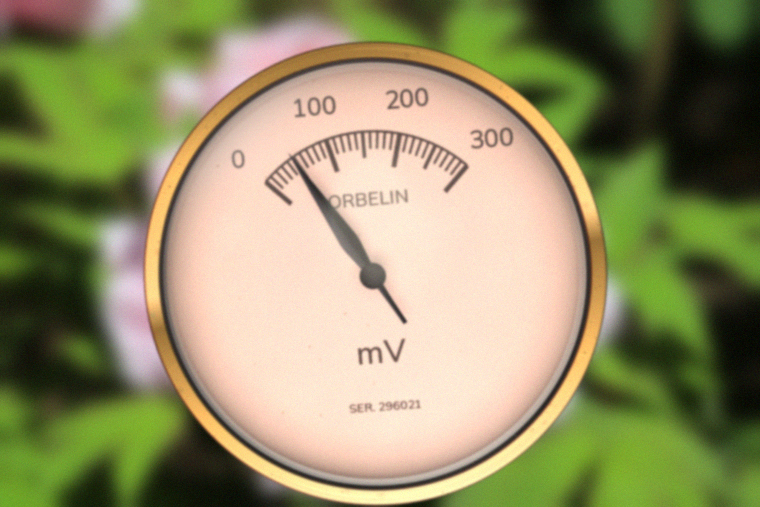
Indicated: 50mV
